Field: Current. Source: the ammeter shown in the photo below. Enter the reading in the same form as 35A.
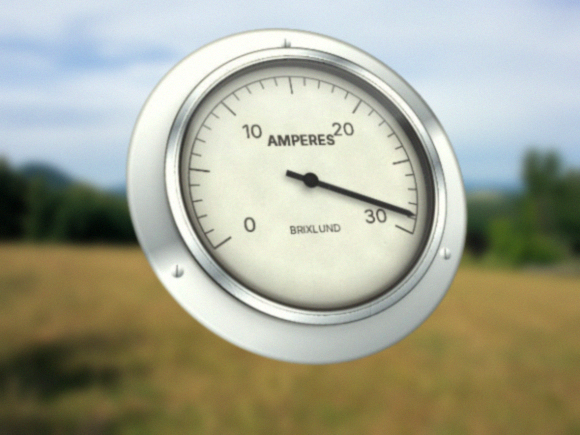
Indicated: 29A
